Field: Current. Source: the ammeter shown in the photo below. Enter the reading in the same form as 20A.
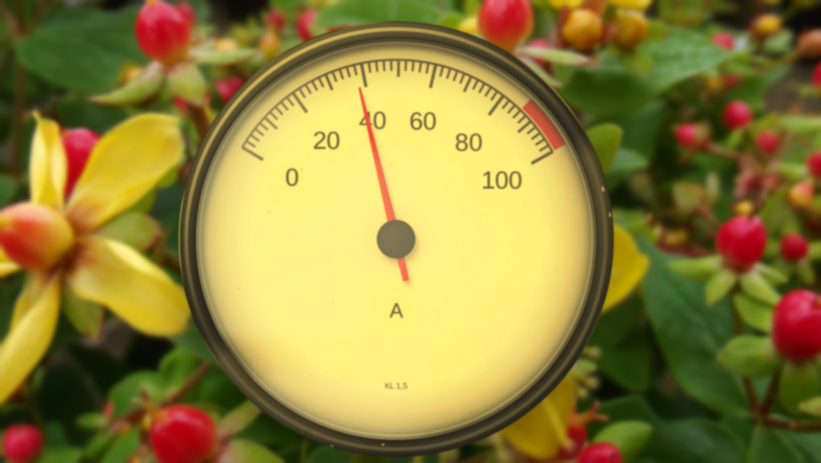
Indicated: 38A
